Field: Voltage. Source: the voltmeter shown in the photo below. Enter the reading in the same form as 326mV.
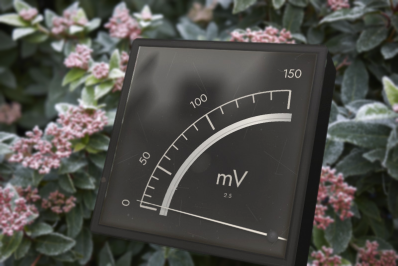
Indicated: 10mV
